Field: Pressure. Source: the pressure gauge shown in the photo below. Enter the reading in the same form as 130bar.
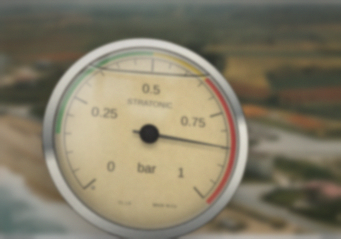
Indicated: 0.85bar
